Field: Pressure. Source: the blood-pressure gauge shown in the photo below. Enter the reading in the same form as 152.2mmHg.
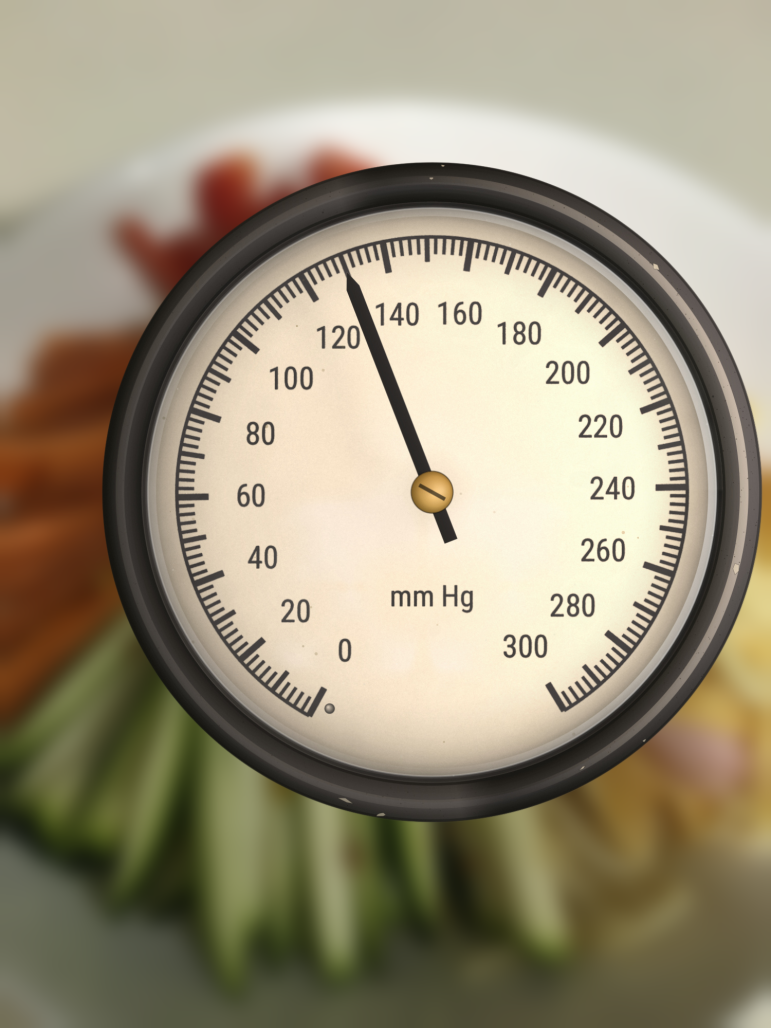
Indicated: 130mmHg
